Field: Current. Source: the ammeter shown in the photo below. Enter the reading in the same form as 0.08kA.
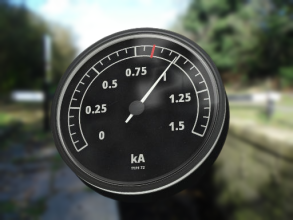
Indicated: 1kA
